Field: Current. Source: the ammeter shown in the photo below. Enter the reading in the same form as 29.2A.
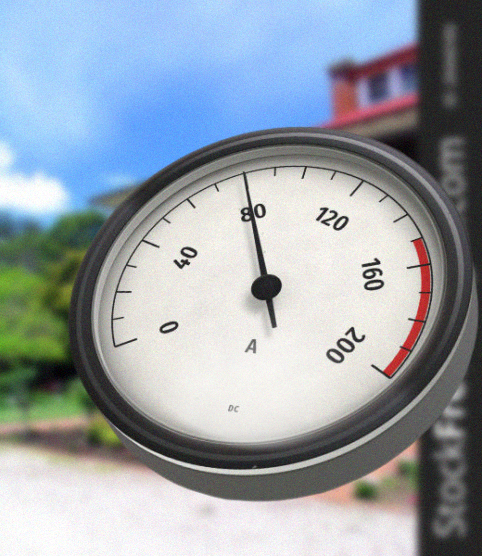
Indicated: 80A
